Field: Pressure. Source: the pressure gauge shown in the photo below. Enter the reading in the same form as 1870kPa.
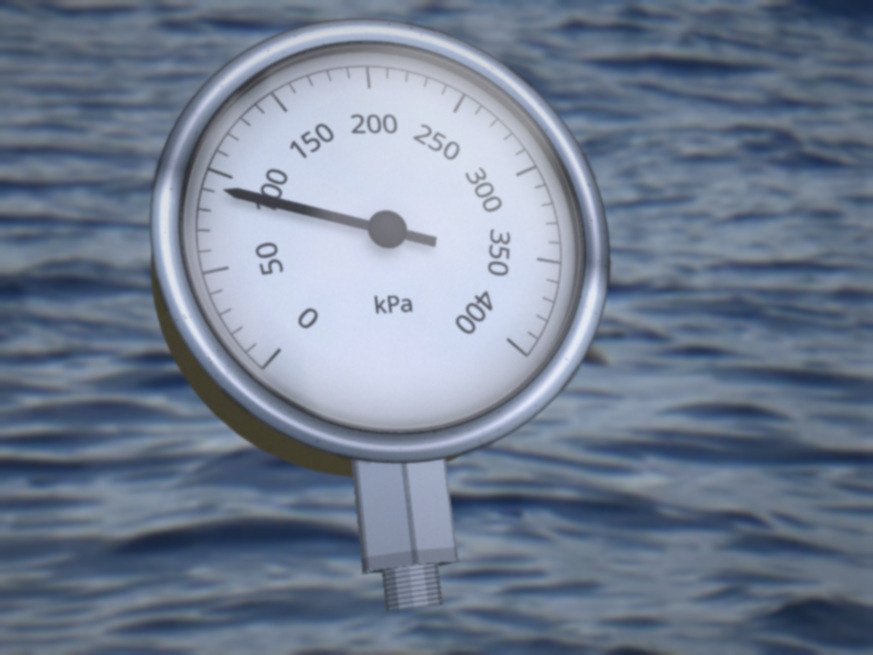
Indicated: 90kPa
